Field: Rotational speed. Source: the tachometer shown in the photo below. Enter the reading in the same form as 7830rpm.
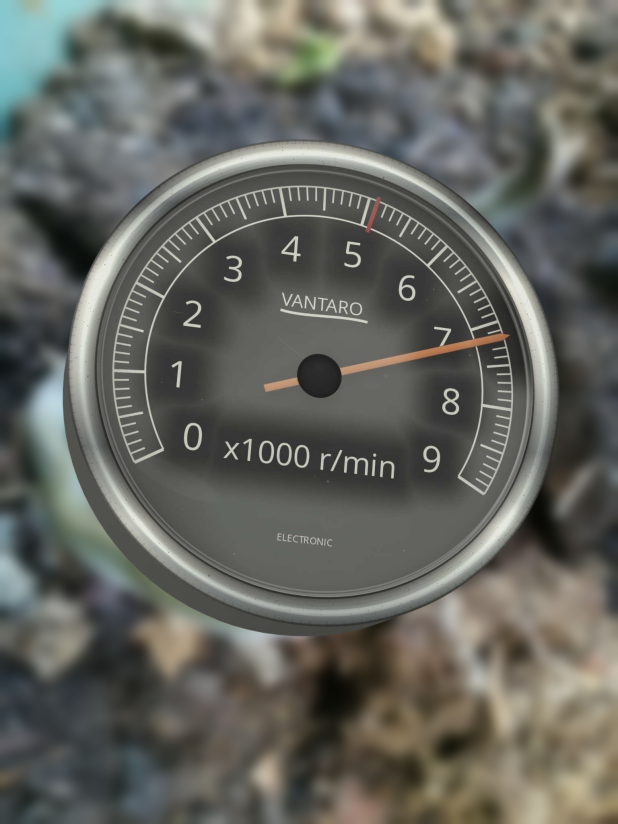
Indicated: 7200rpm
